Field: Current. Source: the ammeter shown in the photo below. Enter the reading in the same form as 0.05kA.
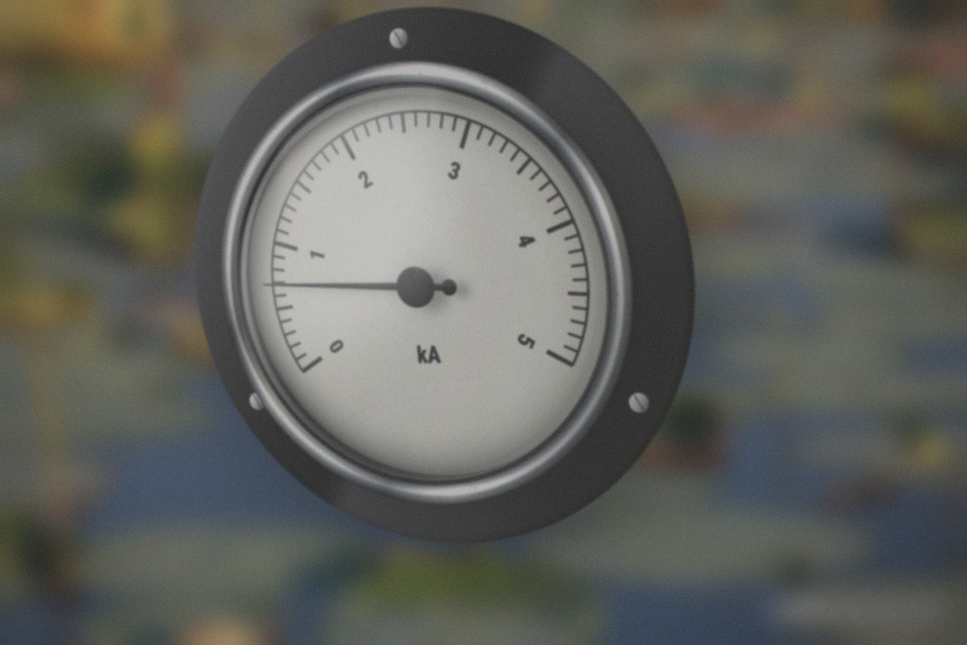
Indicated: 0.7kA
